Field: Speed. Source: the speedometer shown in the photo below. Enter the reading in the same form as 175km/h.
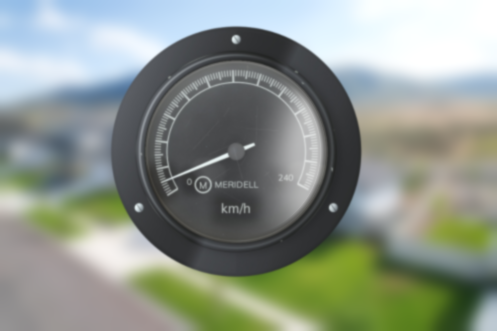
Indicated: 10km/h
